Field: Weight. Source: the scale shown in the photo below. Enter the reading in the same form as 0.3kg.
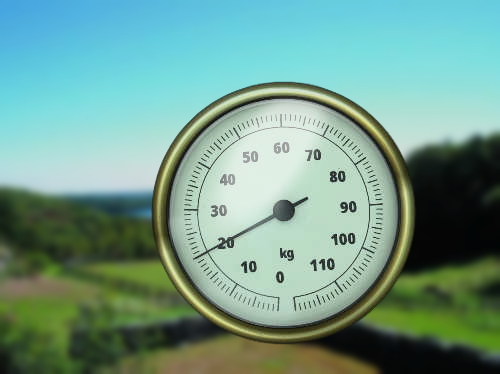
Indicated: 20kg
